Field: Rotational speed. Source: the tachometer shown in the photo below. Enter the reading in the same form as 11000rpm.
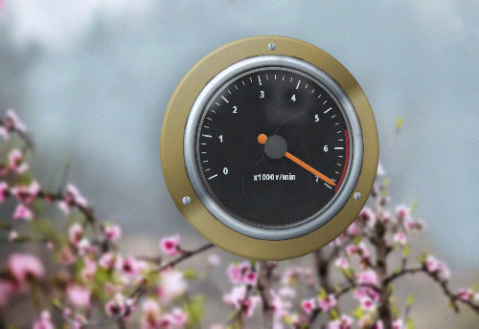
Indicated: 6900rpm
